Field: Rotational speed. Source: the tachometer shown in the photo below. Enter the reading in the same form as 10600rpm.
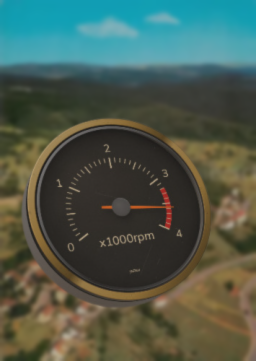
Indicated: 3600rpm
